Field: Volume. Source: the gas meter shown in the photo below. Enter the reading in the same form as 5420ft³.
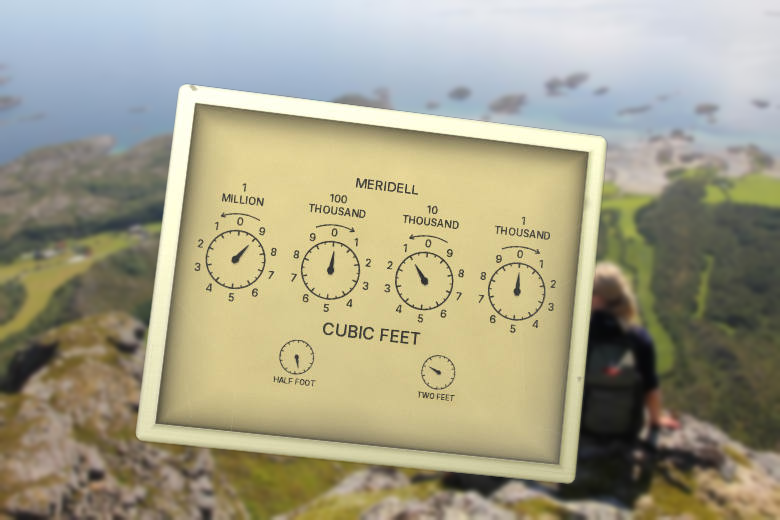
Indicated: 901000ft³
